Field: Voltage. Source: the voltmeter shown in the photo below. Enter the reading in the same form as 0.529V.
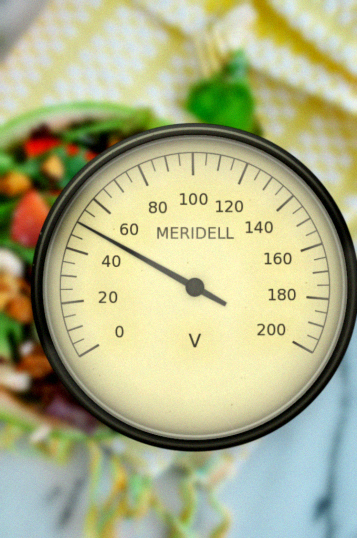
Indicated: 50V
